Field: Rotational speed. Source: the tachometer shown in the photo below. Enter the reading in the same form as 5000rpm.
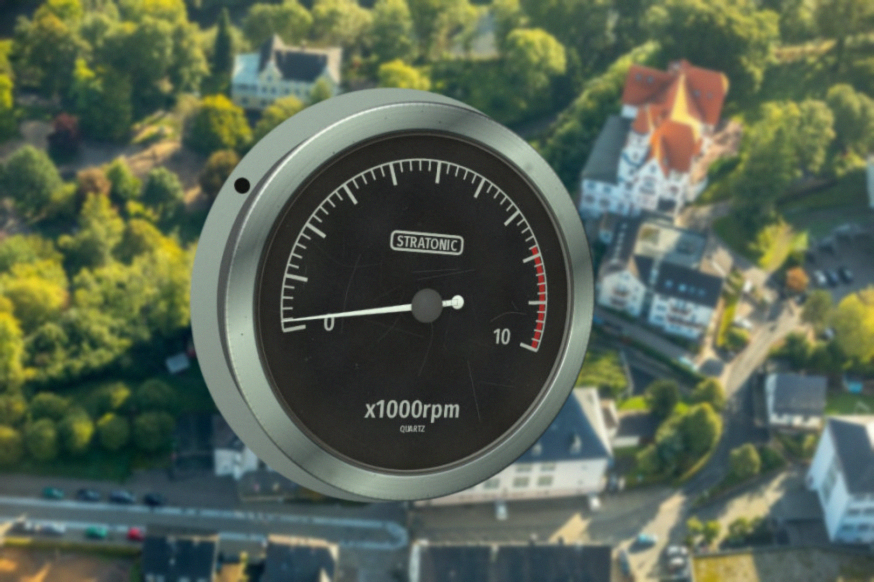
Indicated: 200rpm
